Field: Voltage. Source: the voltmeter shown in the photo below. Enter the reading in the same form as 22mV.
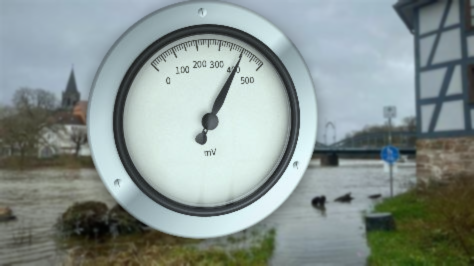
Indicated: 400mV
